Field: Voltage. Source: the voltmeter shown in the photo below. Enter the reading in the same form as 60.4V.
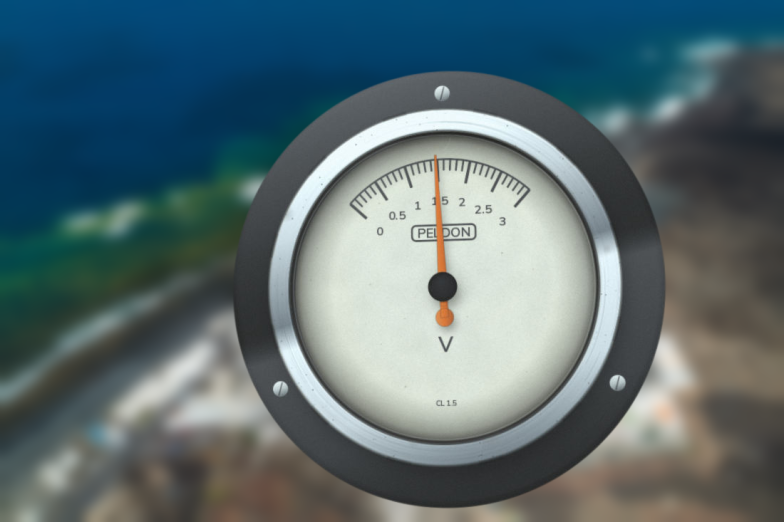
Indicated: 1.5V
